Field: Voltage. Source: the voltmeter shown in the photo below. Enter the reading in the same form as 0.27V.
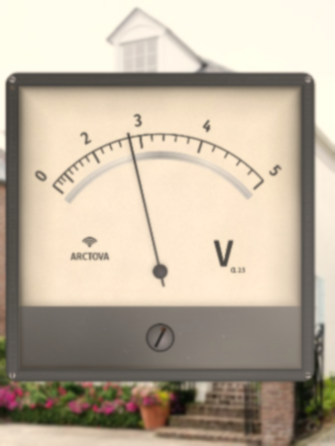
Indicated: 2.8V
